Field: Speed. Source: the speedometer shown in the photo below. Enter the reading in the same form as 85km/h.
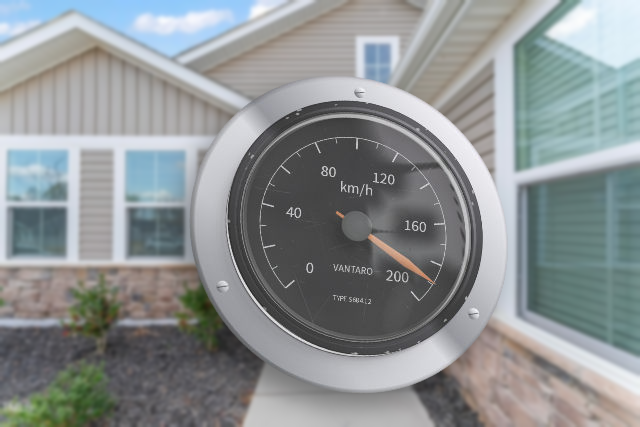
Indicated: 190km/h
